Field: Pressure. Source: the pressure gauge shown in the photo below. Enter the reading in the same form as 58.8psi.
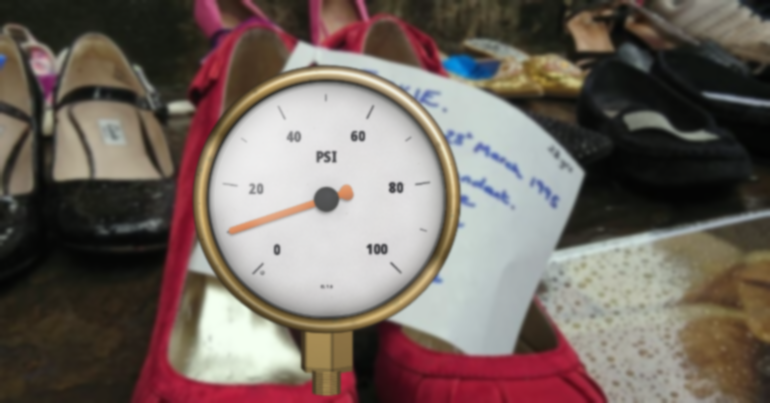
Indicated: 10psi
